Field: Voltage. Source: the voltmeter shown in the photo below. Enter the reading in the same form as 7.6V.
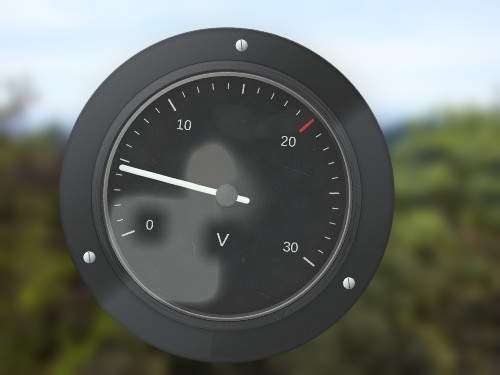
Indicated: 4.5V
